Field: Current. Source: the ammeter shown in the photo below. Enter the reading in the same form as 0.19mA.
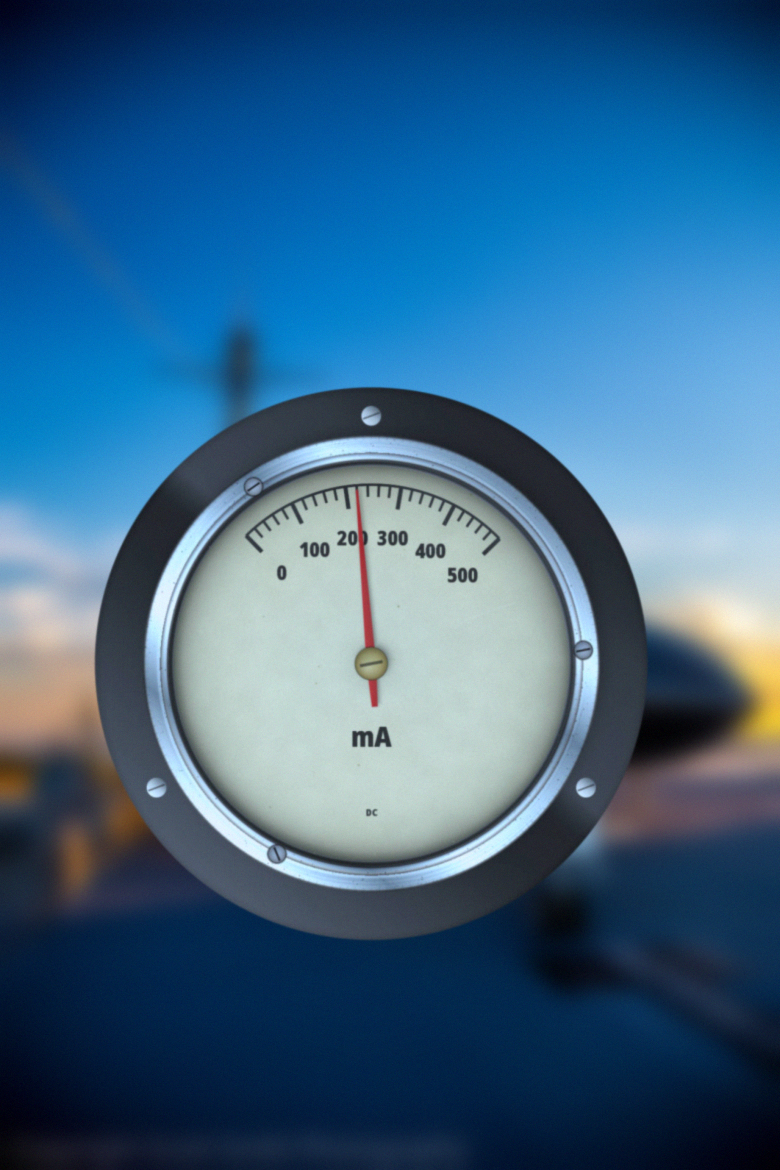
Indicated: 220mA
